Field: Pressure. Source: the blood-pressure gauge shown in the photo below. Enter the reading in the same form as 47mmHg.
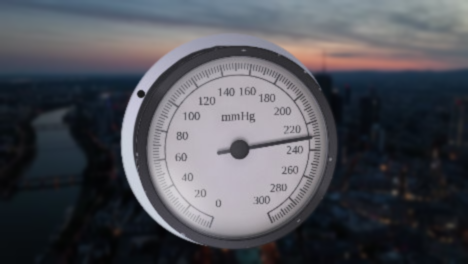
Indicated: 230mmHg
